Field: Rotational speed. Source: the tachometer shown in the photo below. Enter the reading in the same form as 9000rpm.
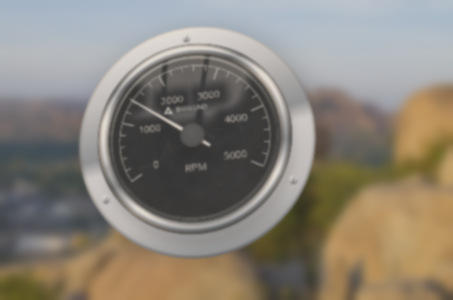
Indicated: 1400rpm
